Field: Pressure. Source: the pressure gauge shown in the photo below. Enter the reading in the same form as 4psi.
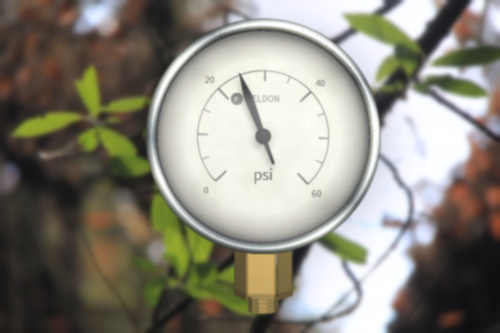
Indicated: 25psi
